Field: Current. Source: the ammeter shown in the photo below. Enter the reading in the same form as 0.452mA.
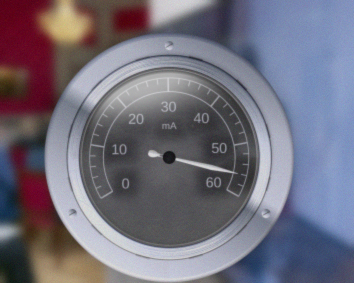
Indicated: 56mA
